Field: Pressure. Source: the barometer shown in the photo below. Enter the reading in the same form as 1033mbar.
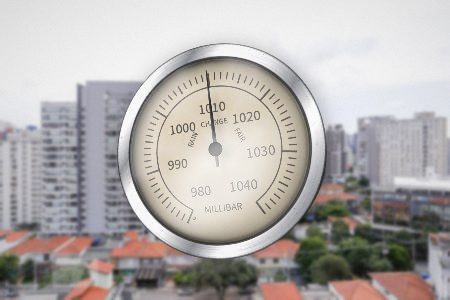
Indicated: 1010mbar
